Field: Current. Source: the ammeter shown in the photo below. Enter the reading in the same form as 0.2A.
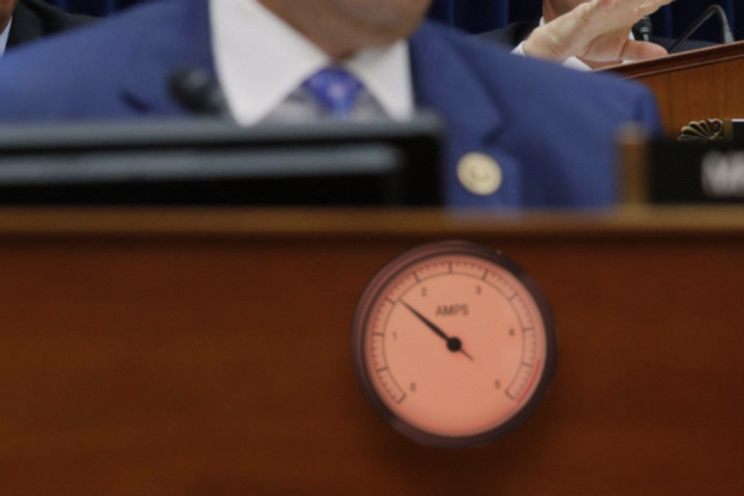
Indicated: 1.6A
